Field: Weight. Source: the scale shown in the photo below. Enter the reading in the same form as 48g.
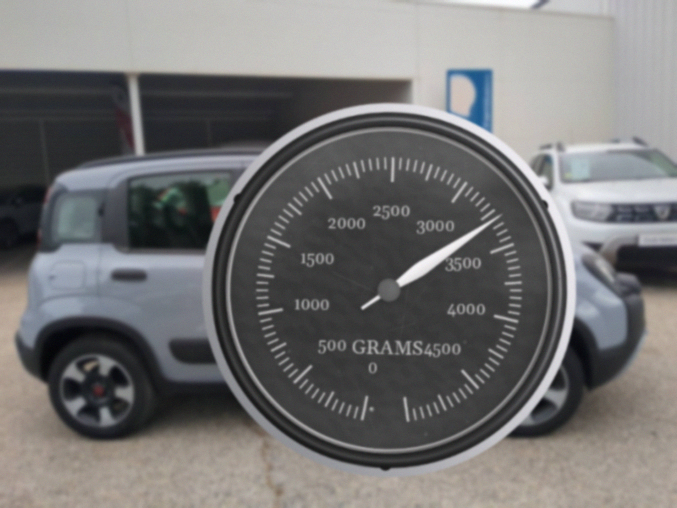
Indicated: 3300g
